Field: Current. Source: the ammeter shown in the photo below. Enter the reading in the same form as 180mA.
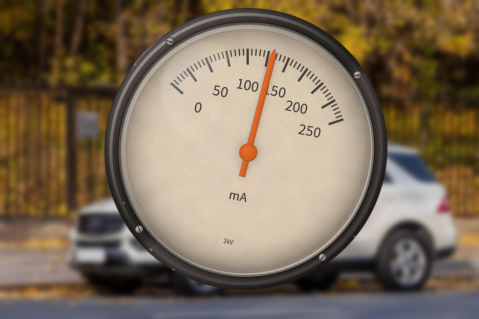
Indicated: 130mA
